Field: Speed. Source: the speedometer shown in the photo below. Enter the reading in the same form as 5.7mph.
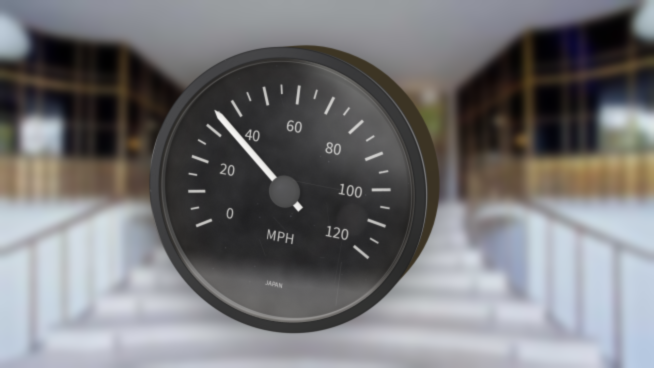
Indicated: 35mph
